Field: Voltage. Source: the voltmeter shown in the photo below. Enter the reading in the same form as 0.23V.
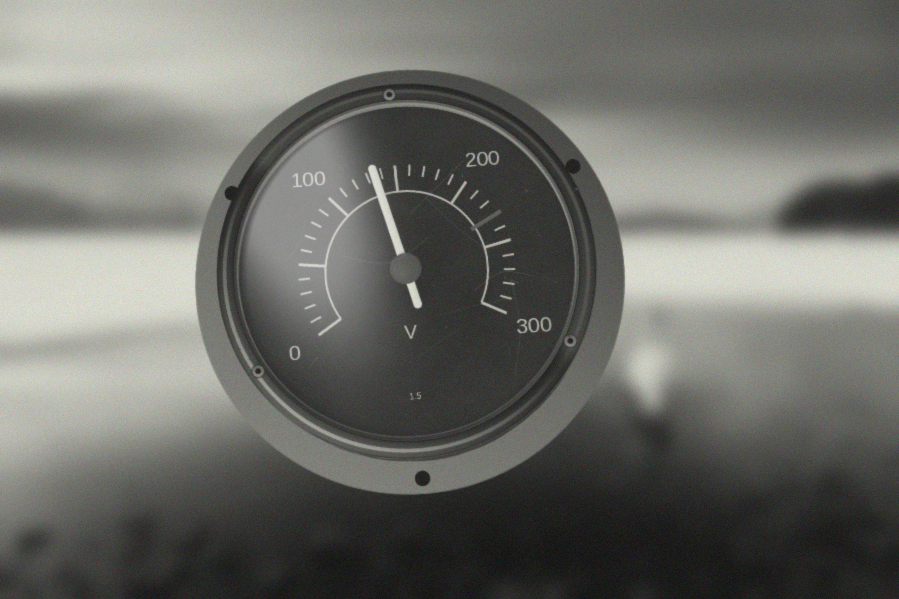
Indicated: 135V
